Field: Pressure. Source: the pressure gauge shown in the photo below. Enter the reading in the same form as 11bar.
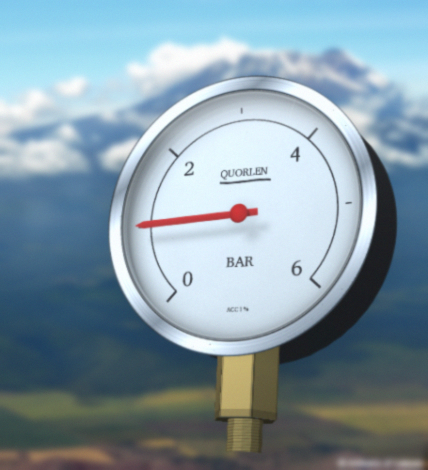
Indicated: 1bar
